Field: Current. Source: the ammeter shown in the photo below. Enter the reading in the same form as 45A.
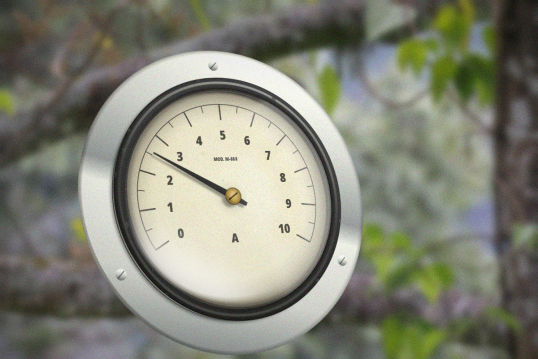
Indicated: 2.5A
